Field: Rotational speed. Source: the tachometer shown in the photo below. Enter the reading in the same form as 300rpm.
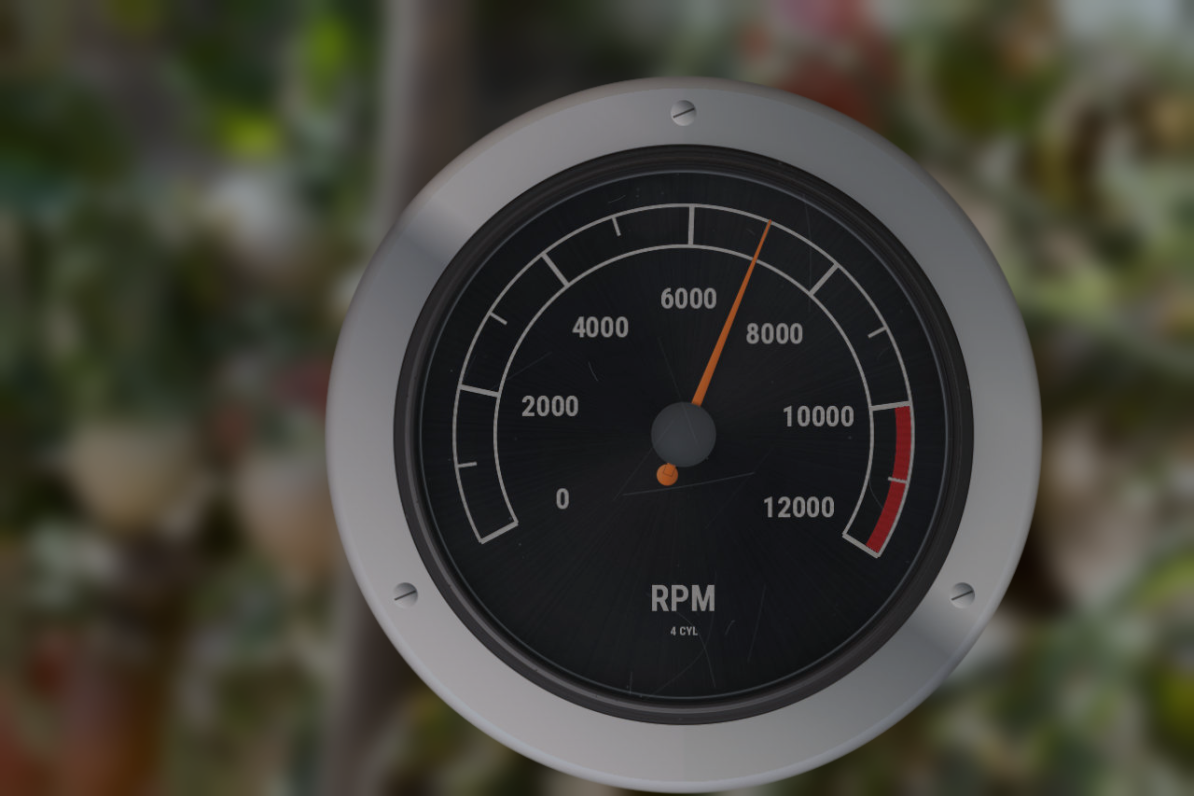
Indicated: 7000rpm
